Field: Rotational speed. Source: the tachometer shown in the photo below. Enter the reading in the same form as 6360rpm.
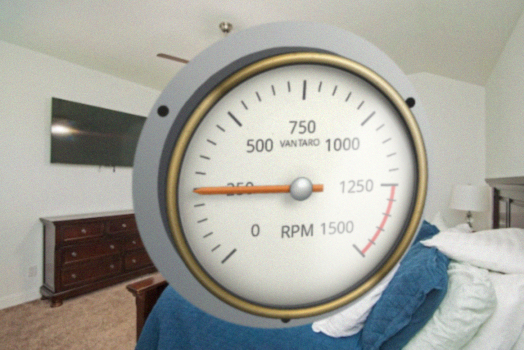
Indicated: 250rpm
